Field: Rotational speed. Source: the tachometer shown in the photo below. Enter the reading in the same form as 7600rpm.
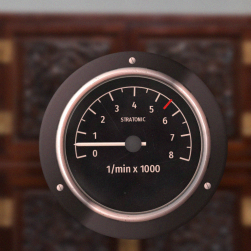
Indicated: 500rpm
